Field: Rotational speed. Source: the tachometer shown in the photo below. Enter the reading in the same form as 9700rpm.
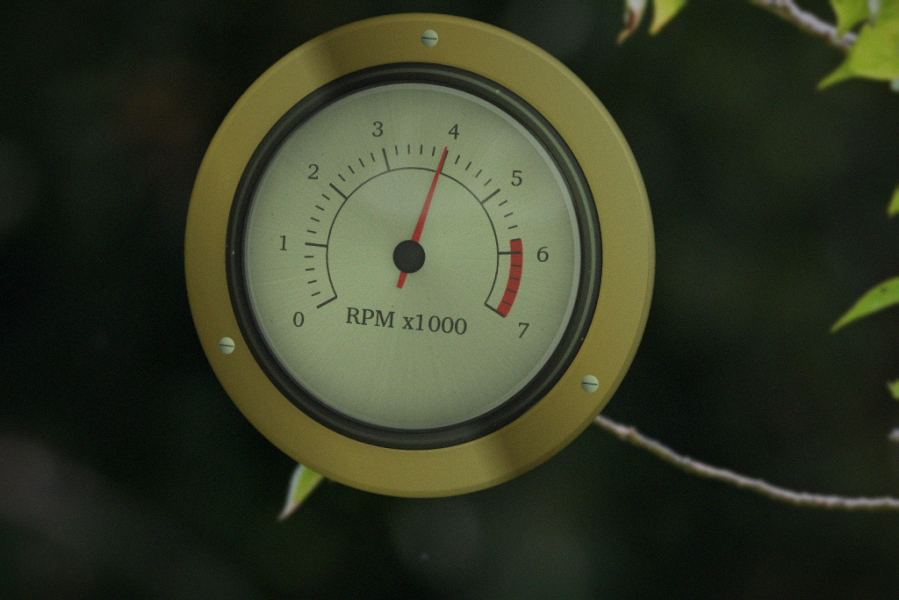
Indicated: 4000rpm
